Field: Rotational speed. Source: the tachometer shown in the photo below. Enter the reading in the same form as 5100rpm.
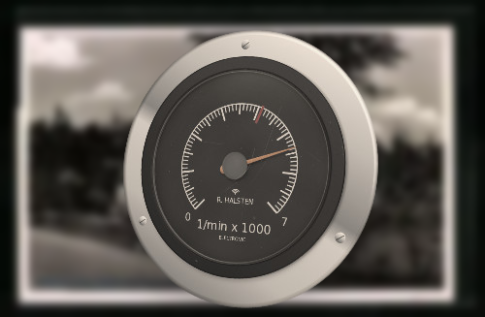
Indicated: 5400rpm
